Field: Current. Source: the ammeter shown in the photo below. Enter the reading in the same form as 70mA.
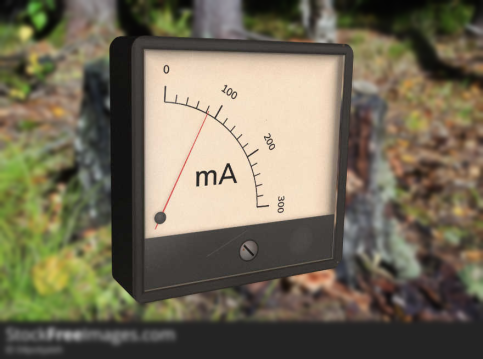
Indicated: 80mA
